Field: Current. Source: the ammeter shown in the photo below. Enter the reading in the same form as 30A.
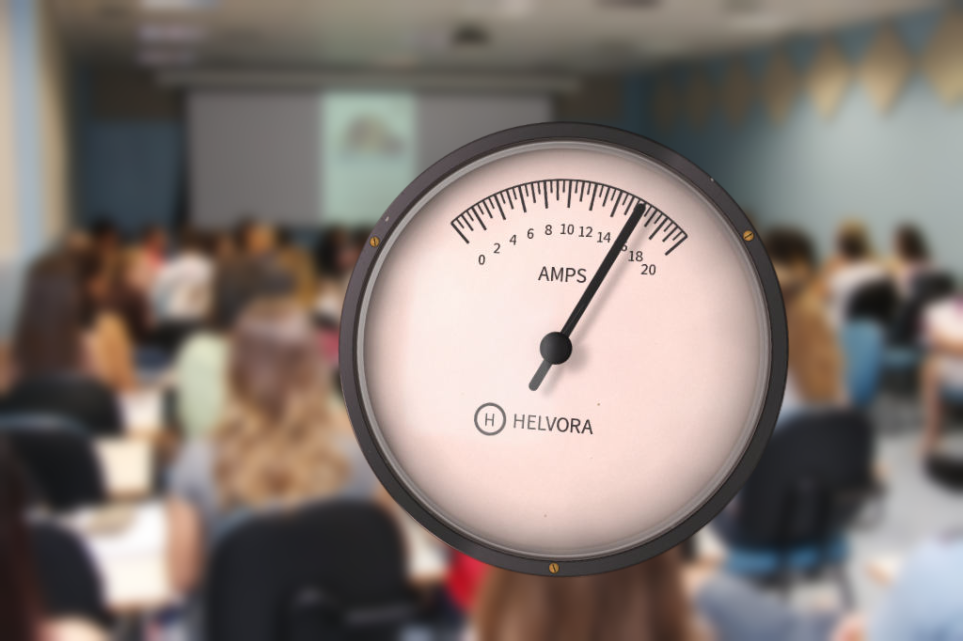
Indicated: 16A
